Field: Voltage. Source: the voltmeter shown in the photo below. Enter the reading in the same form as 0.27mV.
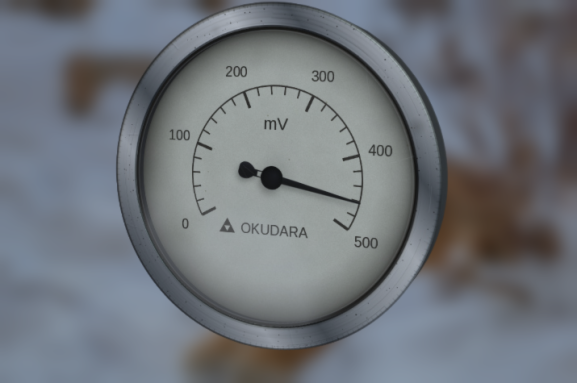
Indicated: 460mV
